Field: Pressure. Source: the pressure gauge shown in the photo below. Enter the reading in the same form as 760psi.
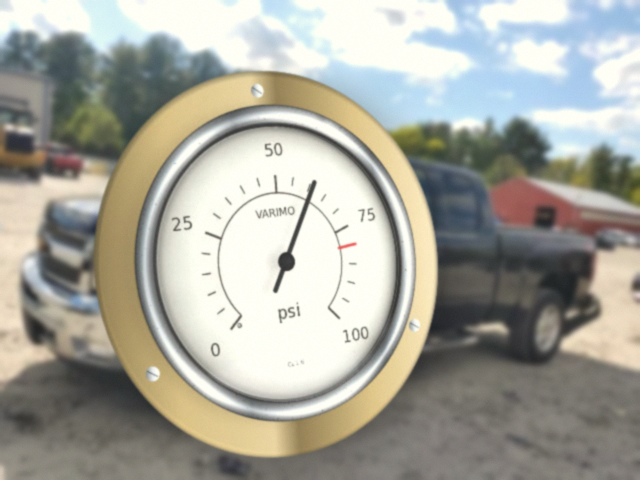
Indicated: 60psi
